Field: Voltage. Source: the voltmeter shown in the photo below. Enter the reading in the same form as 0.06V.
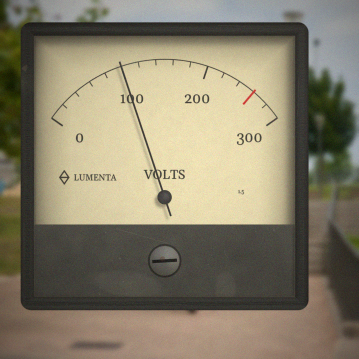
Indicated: 100V
